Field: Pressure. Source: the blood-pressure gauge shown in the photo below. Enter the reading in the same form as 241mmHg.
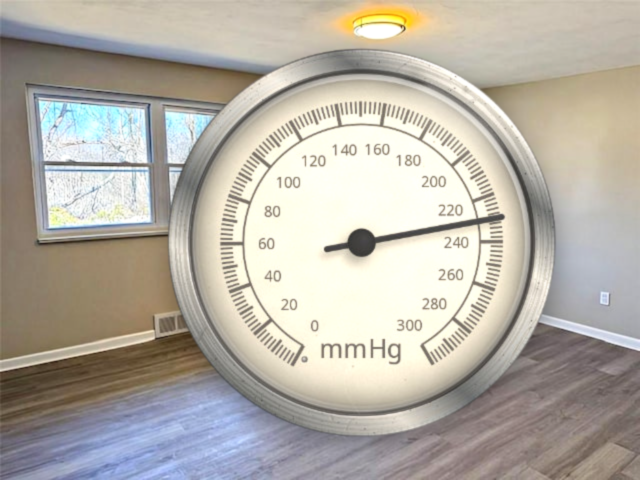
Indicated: 230mmHg
